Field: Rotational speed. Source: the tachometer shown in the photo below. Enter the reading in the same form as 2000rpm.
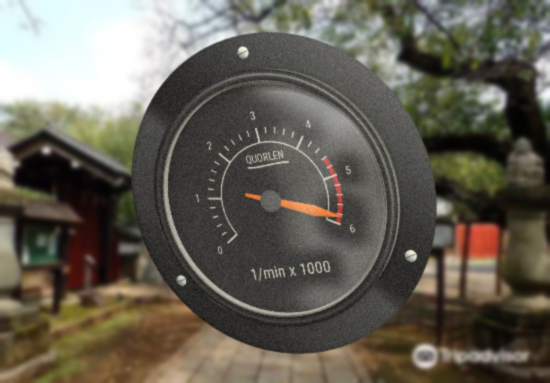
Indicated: 5800rpm
